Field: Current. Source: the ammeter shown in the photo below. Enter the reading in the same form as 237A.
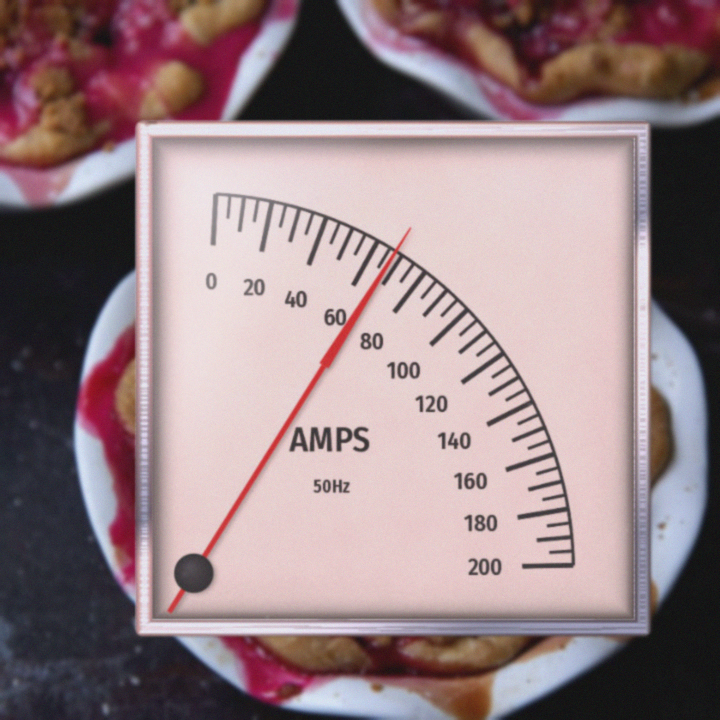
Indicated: 67.5A
